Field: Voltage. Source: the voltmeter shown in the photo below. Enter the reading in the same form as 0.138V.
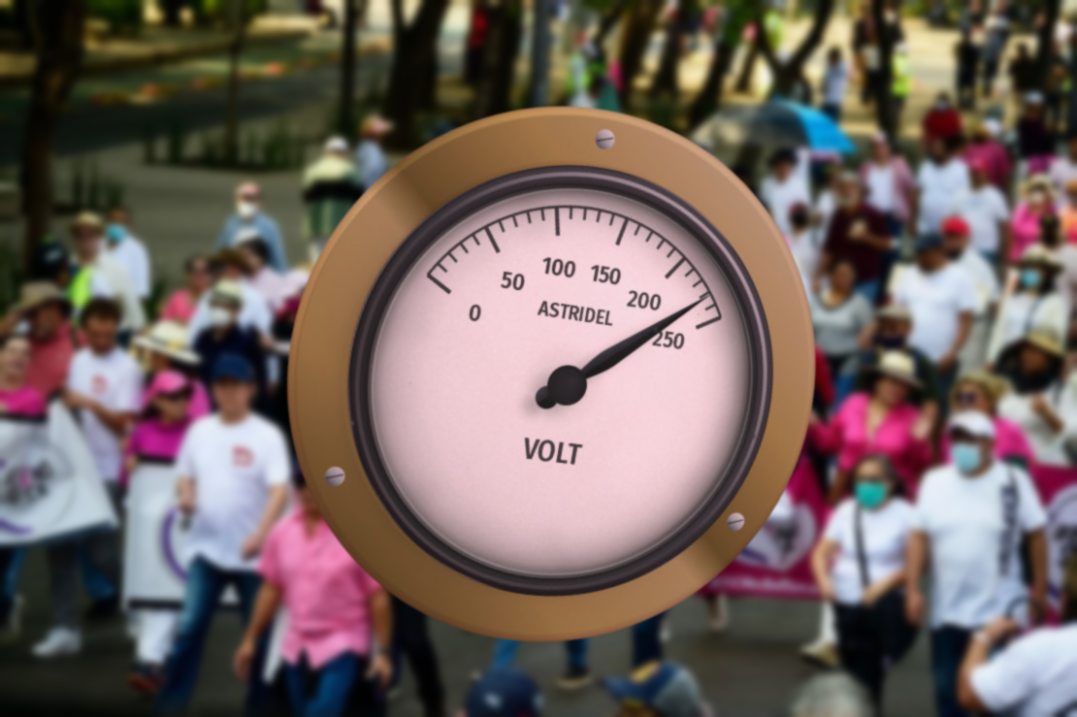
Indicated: 230V
